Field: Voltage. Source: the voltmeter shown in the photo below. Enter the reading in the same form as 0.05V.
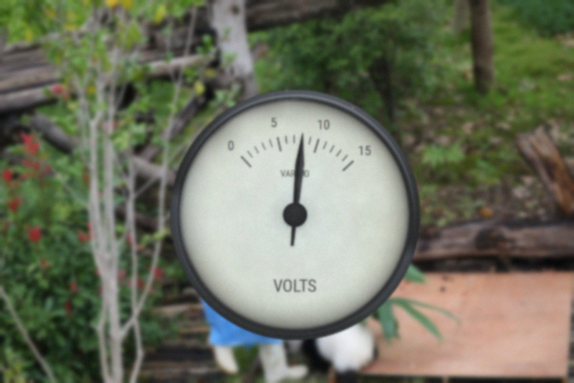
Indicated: 8V
